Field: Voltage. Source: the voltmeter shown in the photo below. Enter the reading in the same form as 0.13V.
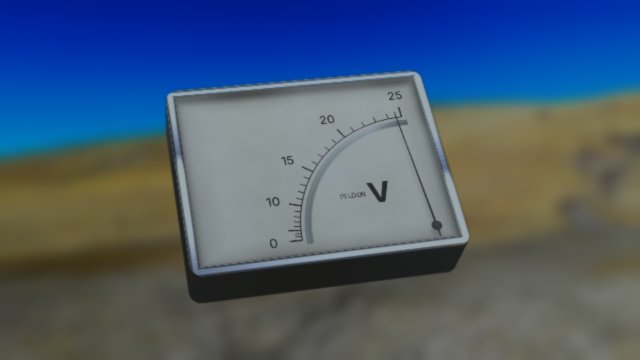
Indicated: 24.5V
